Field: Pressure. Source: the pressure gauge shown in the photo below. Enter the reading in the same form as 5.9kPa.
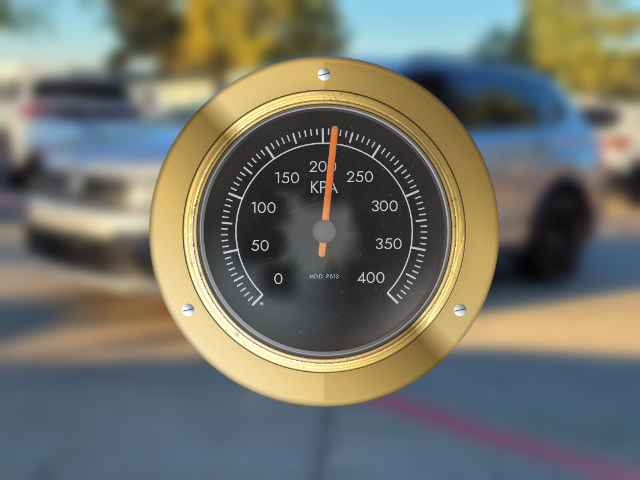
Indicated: 210kPa
